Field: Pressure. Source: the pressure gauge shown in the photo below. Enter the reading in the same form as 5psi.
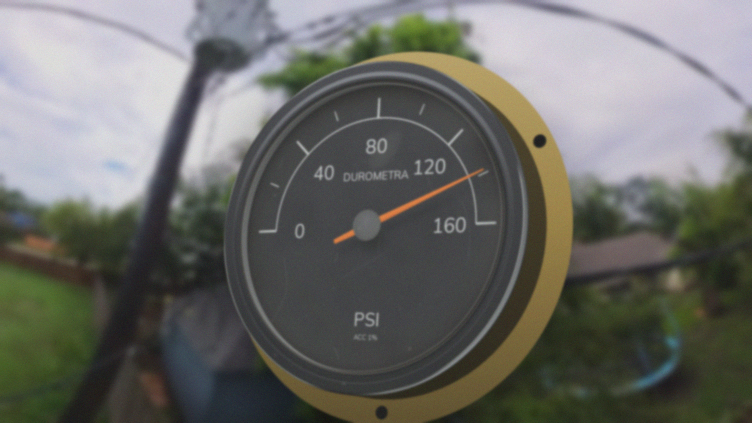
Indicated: 140psi
